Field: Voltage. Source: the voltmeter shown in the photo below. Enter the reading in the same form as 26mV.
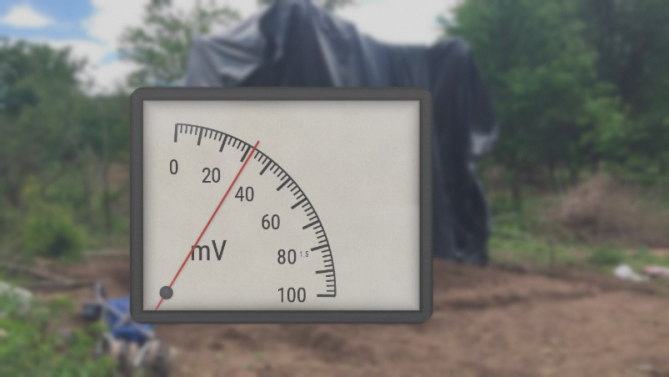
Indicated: 32mV
